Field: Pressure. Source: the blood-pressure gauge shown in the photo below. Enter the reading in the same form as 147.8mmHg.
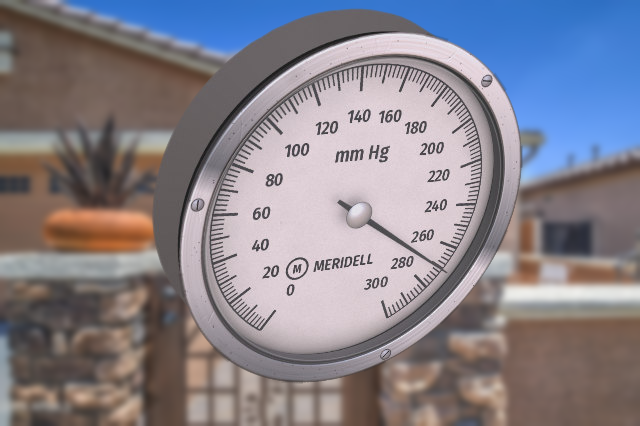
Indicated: 270mmHg
